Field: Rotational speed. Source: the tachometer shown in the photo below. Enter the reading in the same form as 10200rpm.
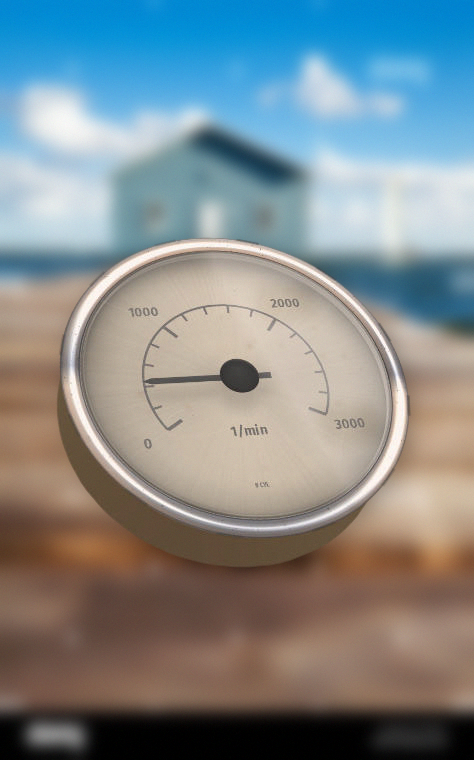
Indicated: 400rpm
